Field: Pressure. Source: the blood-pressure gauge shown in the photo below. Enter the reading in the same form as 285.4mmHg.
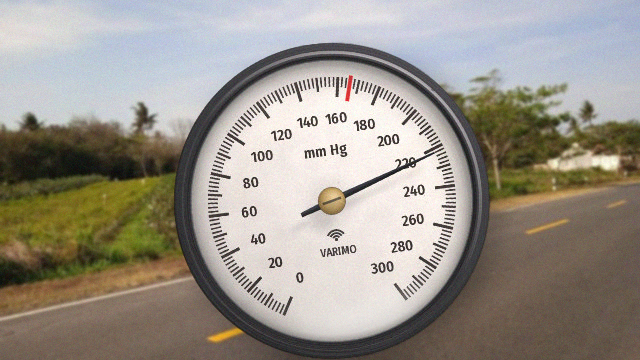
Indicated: 222mmHg
